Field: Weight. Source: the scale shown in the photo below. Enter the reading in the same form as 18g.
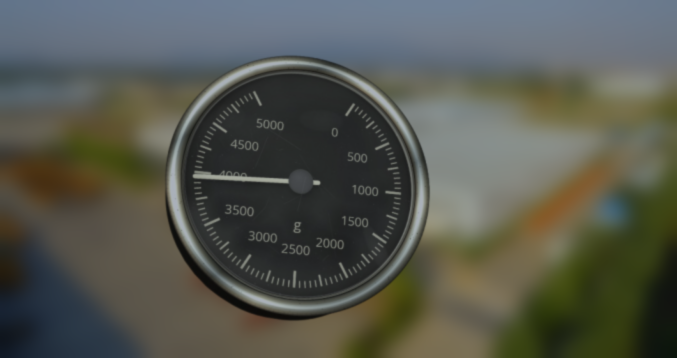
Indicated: 3950g
